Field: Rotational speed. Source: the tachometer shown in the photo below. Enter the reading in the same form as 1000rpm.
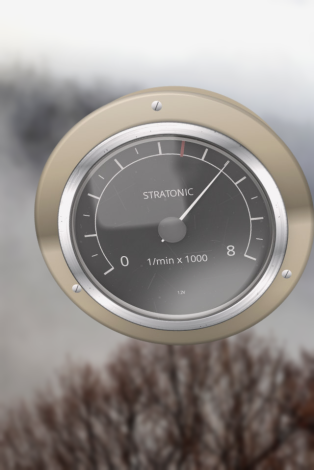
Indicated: 5500rpm
